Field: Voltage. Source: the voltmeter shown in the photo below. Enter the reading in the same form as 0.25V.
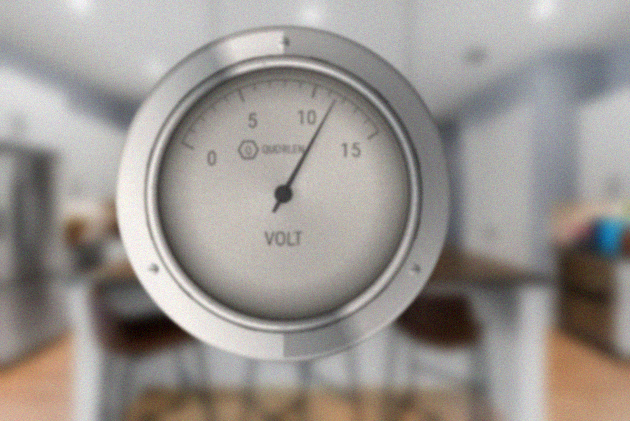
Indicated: 11.5V
